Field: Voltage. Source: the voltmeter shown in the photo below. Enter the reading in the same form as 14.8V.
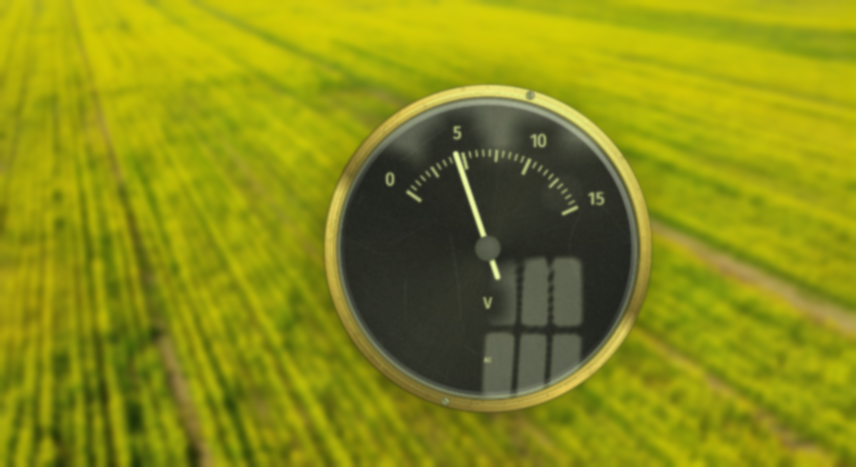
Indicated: 4.5V
